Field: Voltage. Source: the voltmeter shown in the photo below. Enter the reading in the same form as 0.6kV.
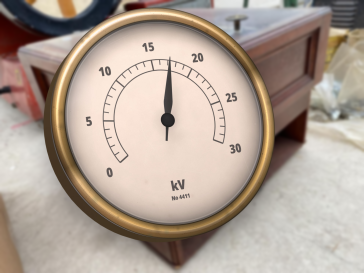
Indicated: 17kV
